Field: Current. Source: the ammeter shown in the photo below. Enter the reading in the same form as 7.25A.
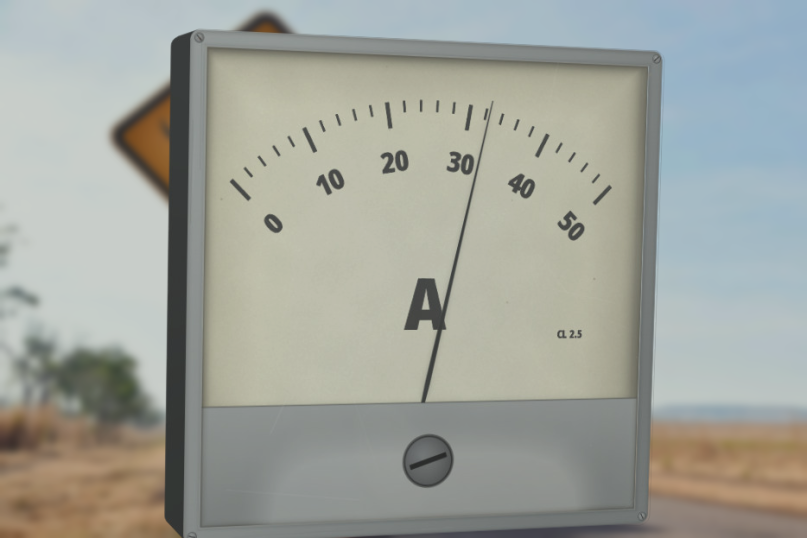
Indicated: 32A
